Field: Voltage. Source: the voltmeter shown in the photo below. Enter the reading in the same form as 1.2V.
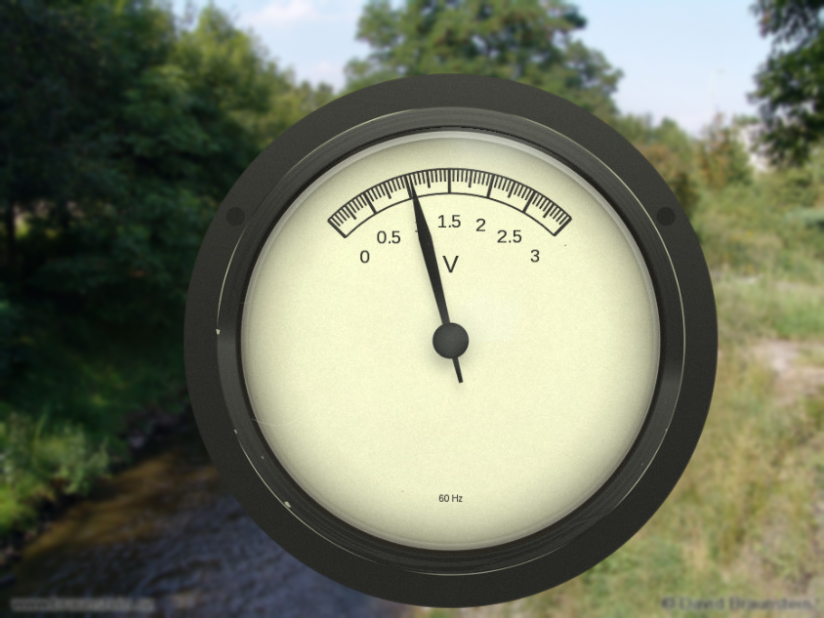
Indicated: 1.05V
